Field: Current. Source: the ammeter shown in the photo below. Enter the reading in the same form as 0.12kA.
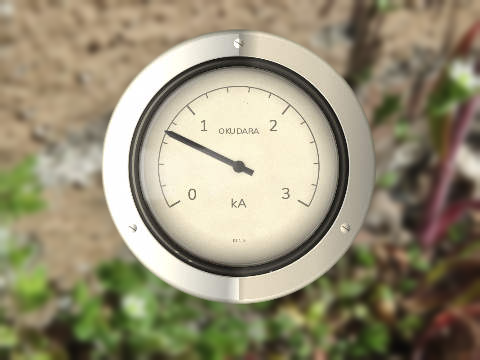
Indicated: 0.7kA
